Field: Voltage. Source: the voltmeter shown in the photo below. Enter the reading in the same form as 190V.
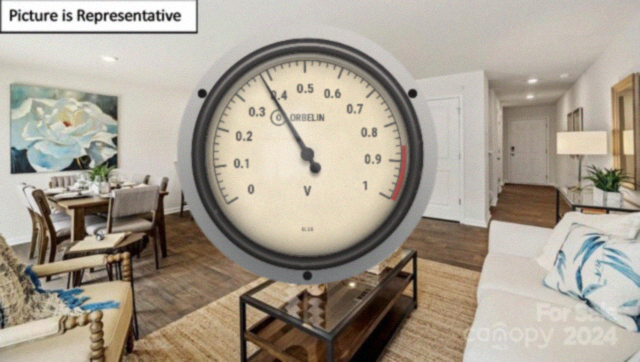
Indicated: 0.38V
